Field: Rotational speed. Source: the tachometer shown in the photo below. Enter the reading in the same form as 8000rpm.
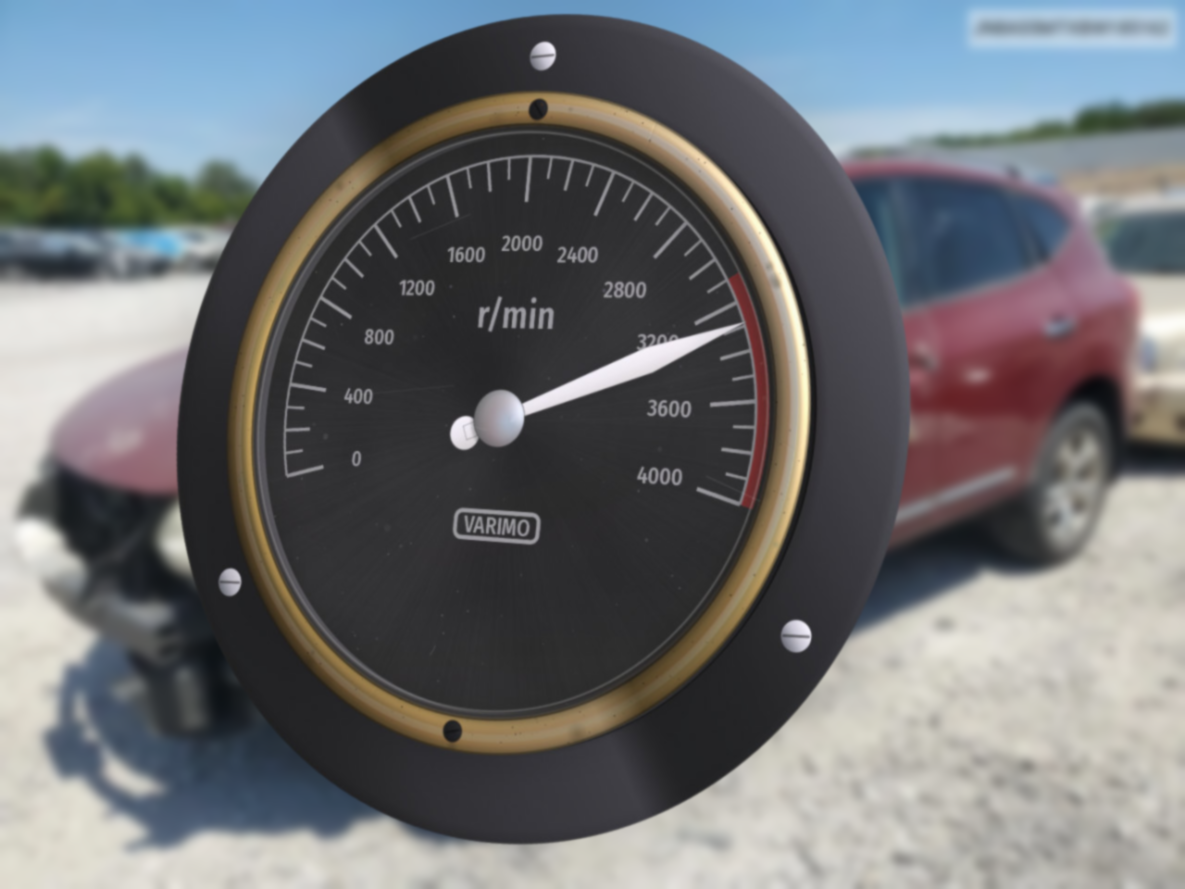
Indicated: 3300rpm
